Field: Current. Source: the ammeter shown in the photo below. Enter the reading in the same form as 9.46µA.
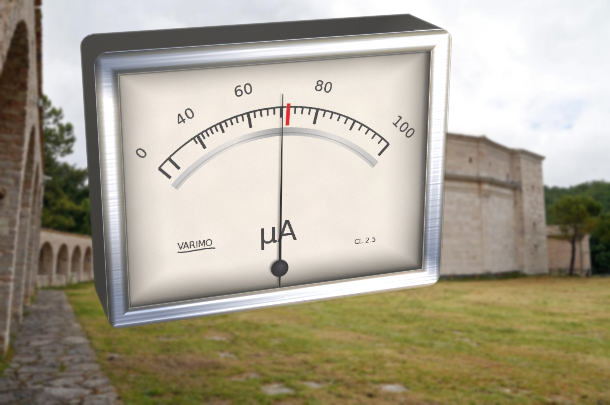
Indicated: 70µA
